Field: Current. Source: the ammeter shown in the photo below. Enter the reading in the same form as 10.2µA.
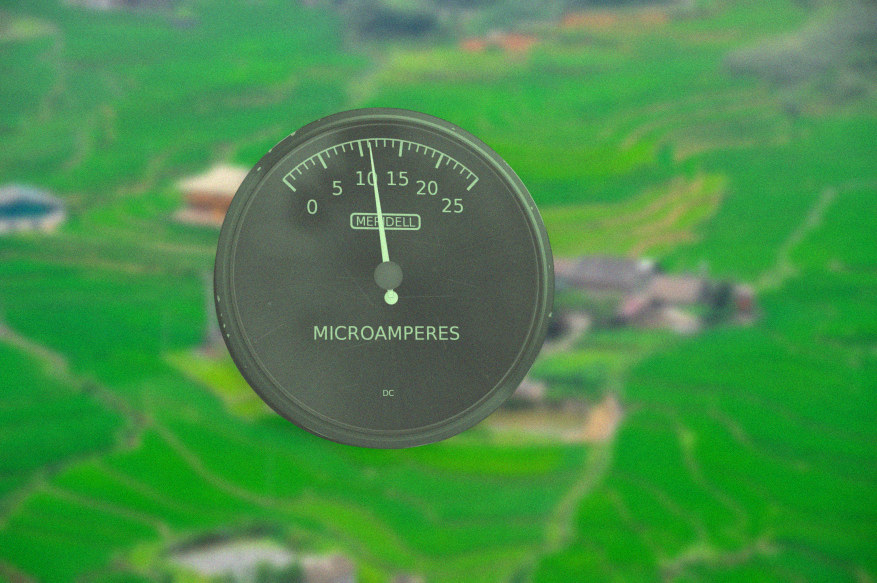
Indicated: 11µA
